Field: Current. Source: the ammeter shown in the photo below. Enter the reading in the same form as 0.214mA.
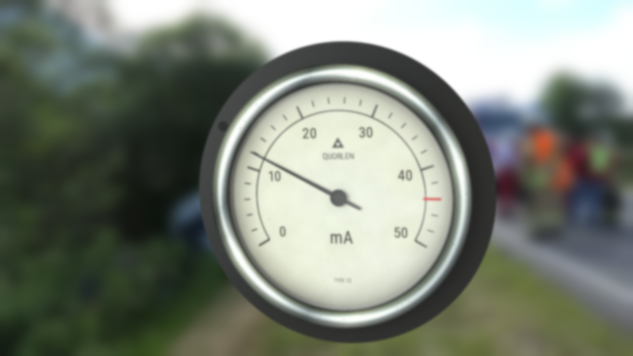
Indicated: 12mA
